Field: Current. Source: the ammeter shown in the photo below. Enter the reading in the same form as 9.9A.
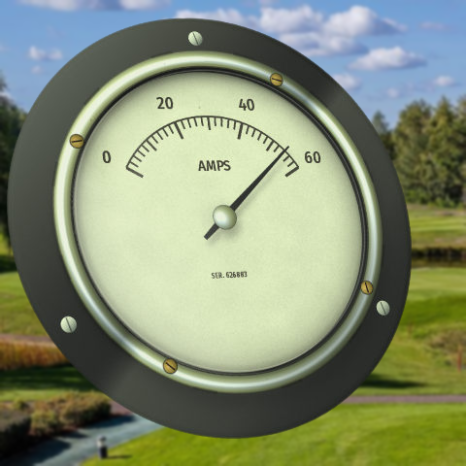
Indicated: 54A
